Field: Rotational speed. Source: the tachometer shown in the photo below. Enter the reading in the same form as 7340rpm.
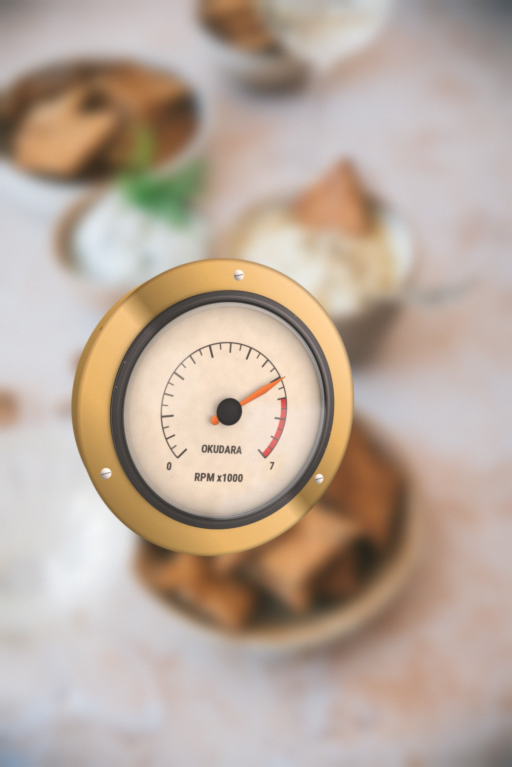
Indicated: 5000rpm
